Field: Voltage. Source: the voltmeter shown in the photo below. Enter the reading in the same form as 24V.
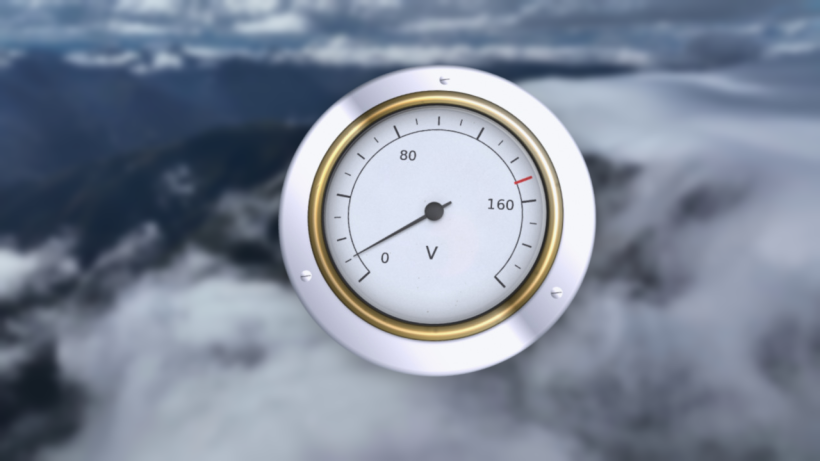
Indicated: 10V
